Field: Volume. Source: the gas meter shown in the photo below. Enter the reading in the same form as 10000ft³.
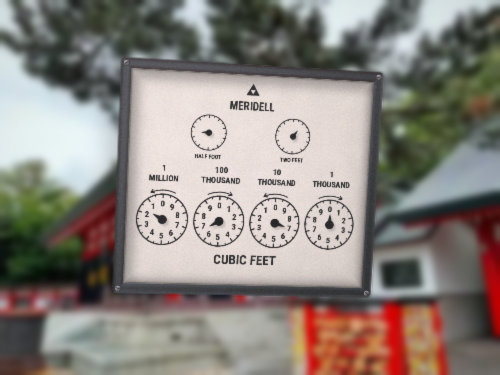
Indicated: 167000ft³
